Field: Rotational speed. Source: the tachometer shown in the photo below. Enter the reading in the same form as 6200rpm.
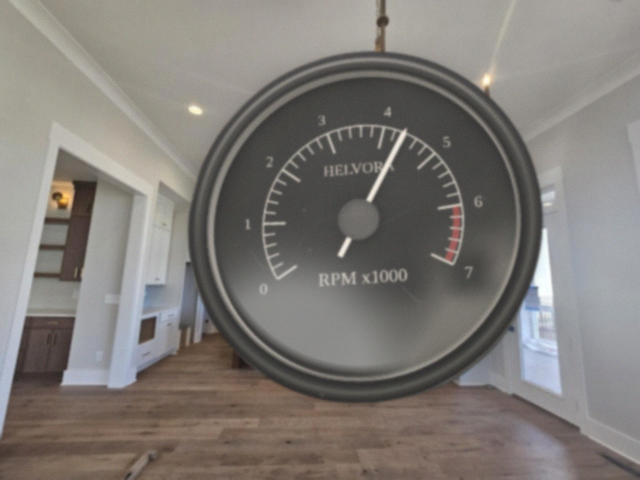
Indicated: 4400rpm
